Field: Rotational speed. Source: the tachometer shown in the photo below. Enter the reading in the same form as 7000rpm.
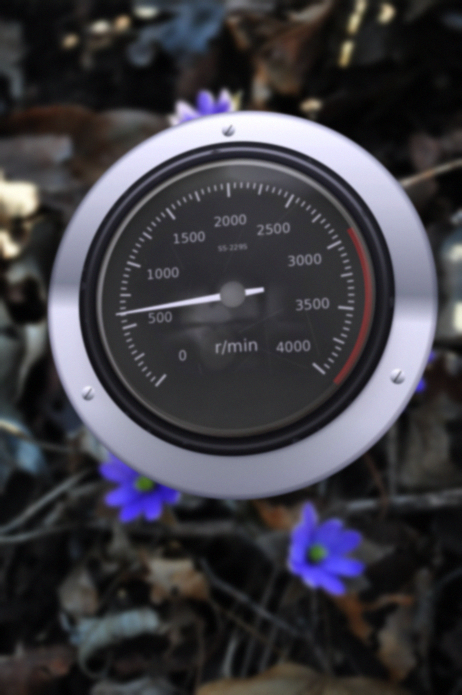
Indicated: 600rpm
